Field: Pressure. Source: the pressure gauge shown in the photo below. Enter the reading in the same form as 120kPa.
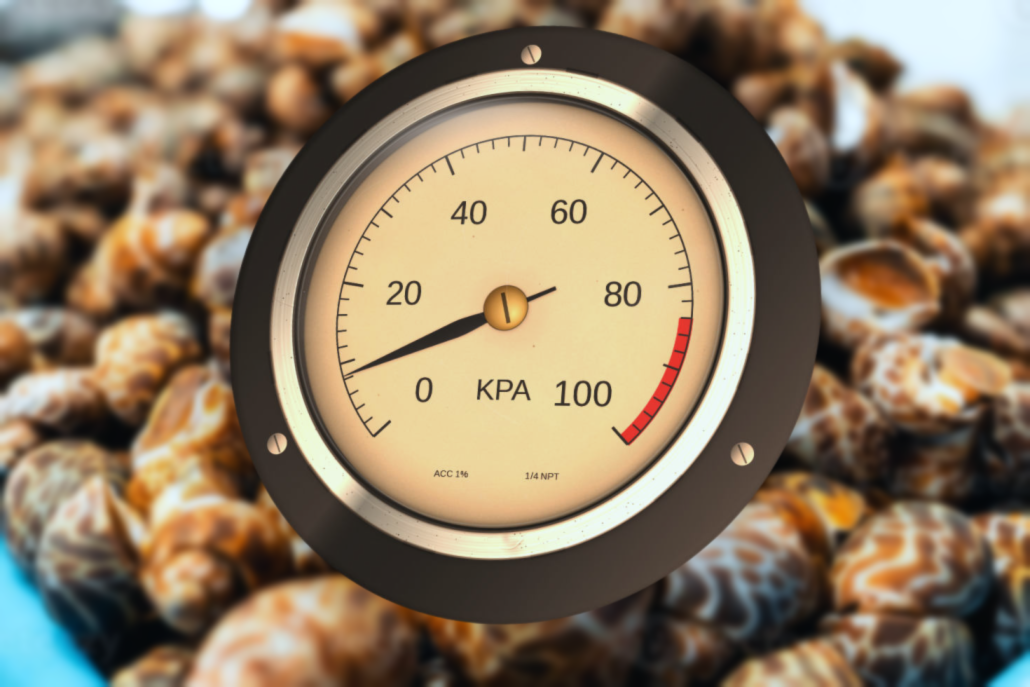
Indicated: 8kPa
